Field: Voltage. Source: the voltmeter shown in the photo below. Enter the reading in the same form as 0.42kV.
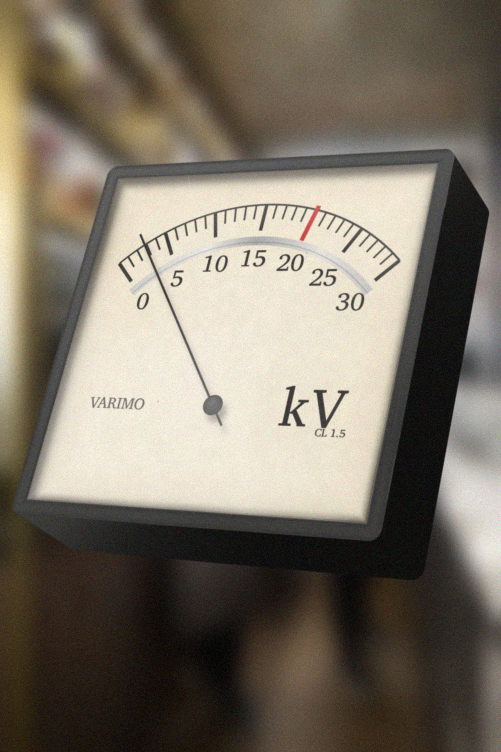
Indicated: 3kV
